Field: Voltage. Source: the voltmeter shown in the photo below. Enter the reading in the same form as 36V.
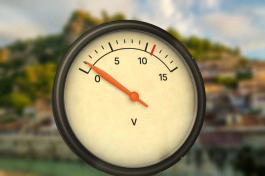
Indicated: 1V
